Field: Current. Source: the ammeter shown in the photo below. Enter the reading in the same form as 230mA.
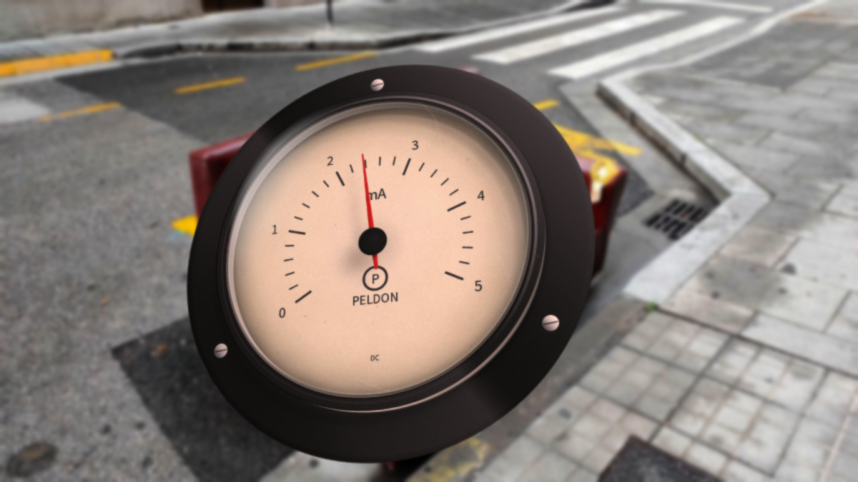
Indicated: 2.4mA
